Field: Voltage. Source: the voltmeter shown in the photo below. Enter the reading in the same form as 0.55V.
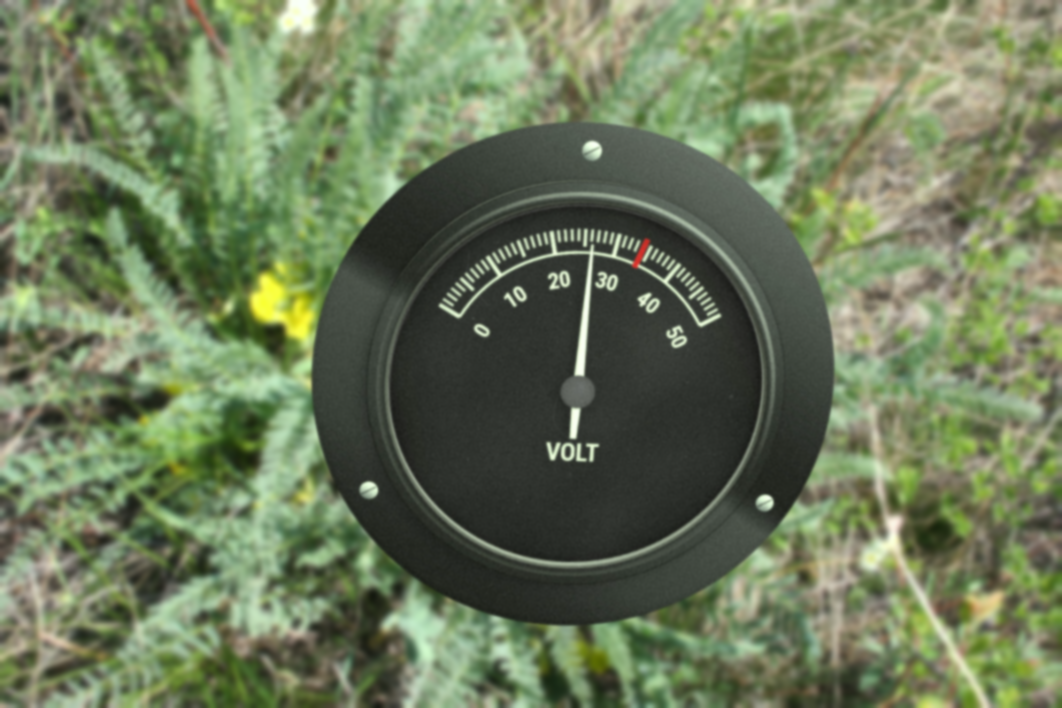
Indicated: 26V
